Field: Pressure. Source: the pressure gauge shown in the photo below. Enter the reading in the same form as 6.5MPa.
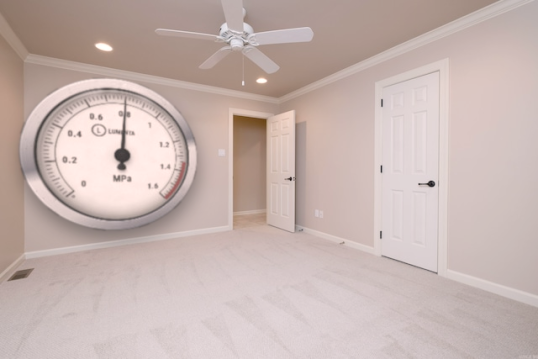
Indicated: 0.8MPa
